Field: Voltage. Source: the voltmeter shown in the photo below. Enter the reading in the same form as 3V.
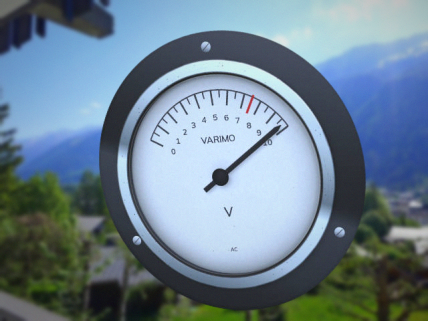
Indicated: 9.75V
